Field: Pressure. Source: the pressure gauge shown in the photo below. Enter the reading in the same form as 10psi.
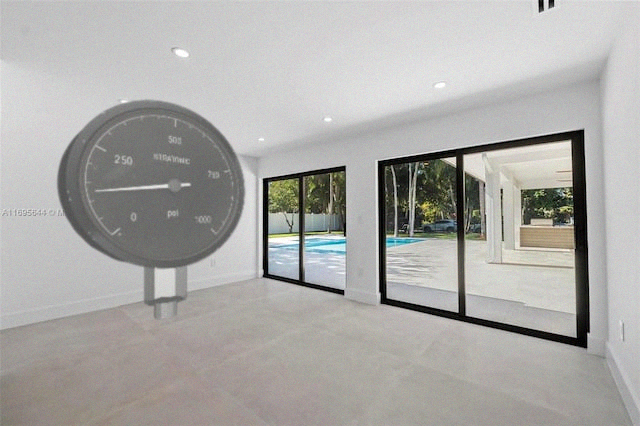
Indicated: 125psi
